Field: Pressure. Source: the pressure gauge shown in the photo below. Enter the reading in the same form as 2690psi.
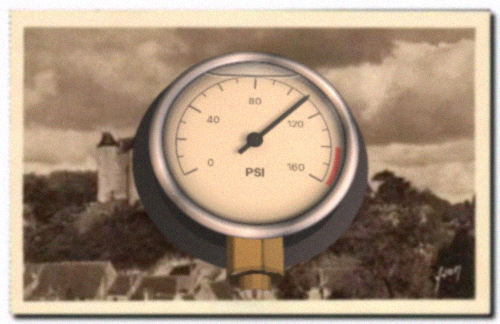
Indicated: 110psi
